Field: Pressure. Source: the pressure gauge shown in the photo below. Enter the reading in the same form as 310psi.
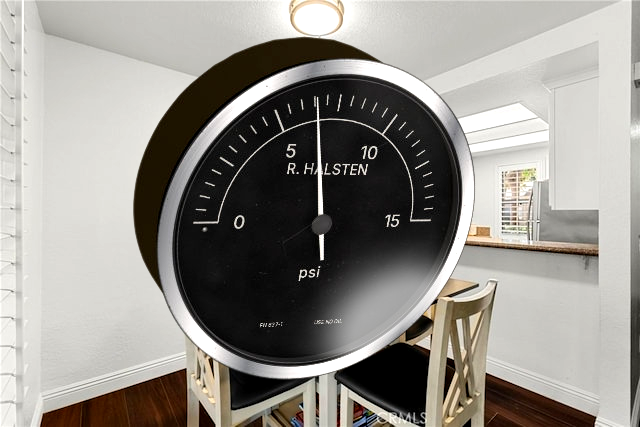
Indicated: 6.5psi
